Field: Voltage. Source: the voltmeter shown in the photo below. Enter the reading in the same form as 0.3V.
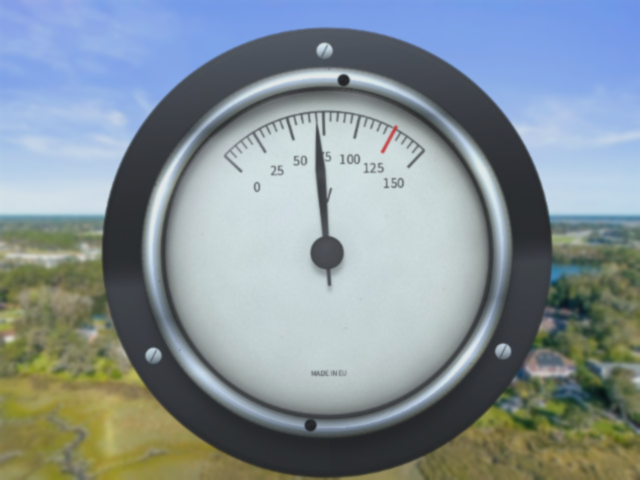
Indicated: 70V
